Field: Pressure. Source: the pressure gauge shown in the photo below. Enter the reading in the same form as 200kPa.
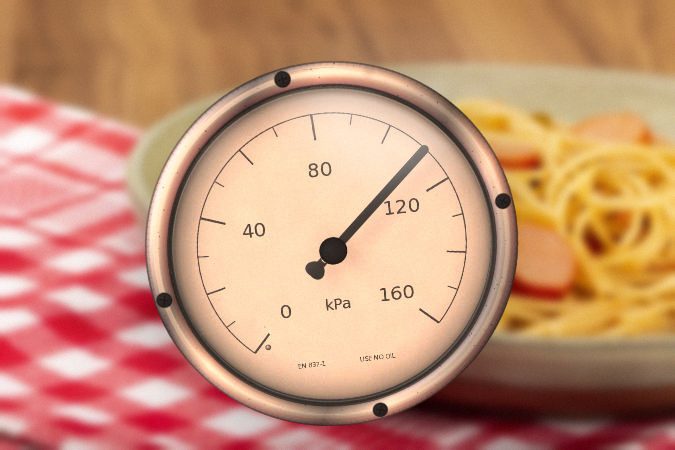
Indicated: 110kPa
